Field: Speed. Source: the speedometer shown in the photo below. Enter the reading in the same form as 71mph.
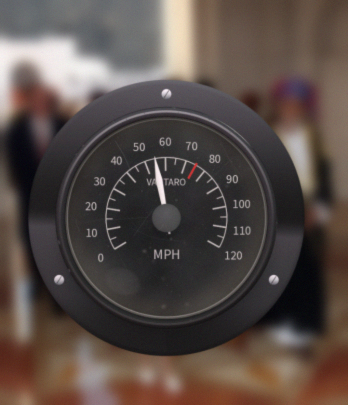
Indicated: 55mph
